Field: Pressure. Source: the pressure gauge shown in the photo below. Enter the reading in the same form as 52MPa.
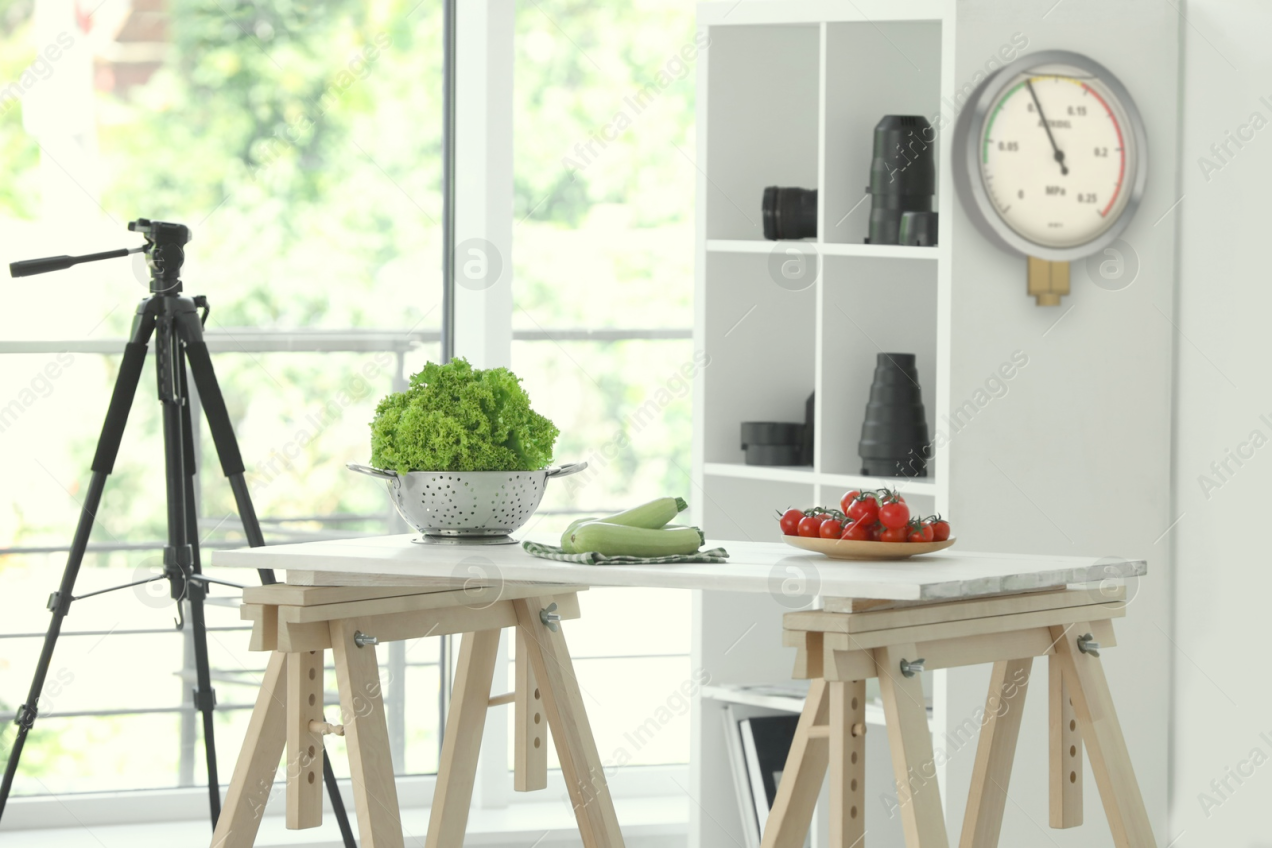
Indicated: 0.1MPa
